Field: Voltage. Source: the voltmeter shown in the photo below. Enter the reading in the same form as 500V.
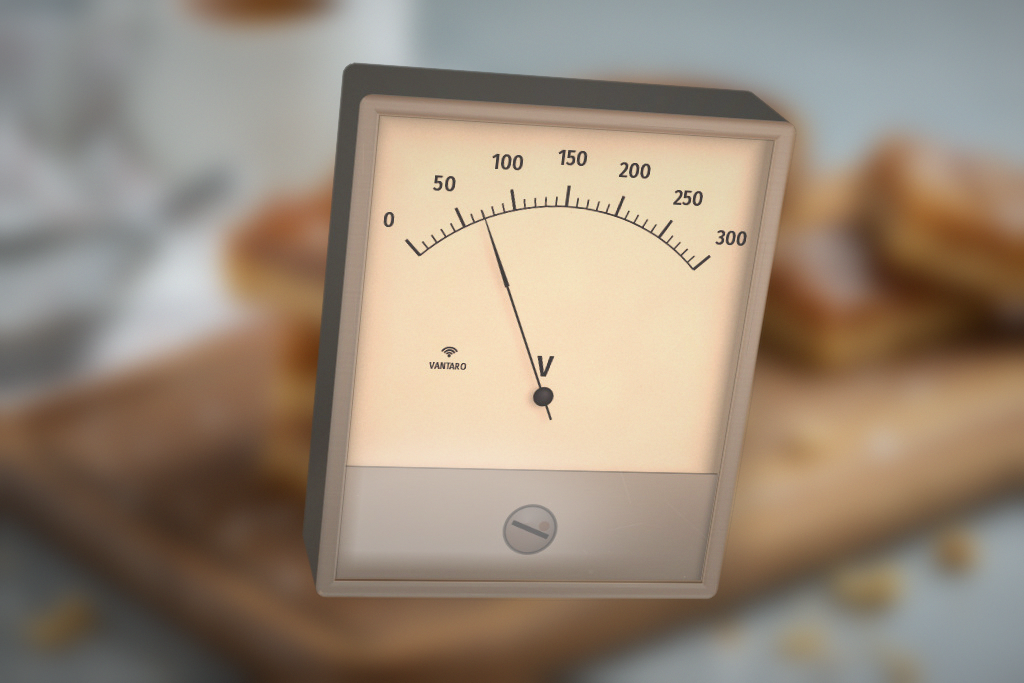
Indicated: 70V
